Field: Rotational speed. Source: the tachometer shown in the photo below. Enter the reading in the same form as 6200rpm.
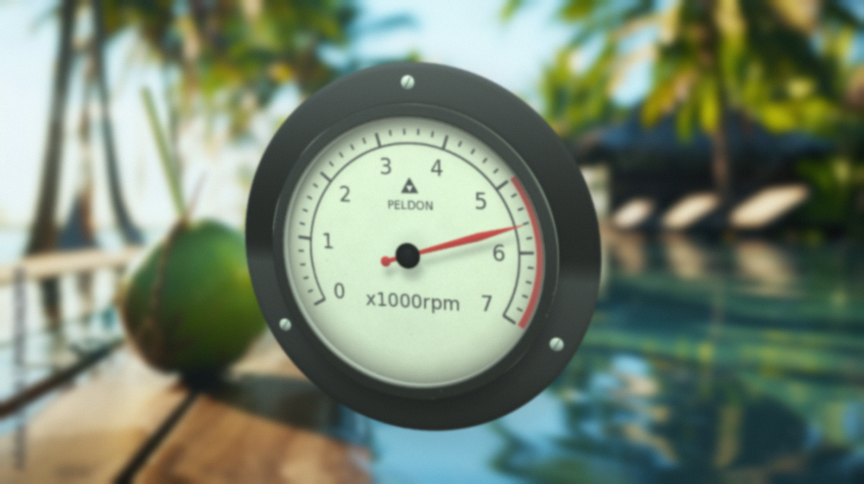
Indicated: 5600rpm
